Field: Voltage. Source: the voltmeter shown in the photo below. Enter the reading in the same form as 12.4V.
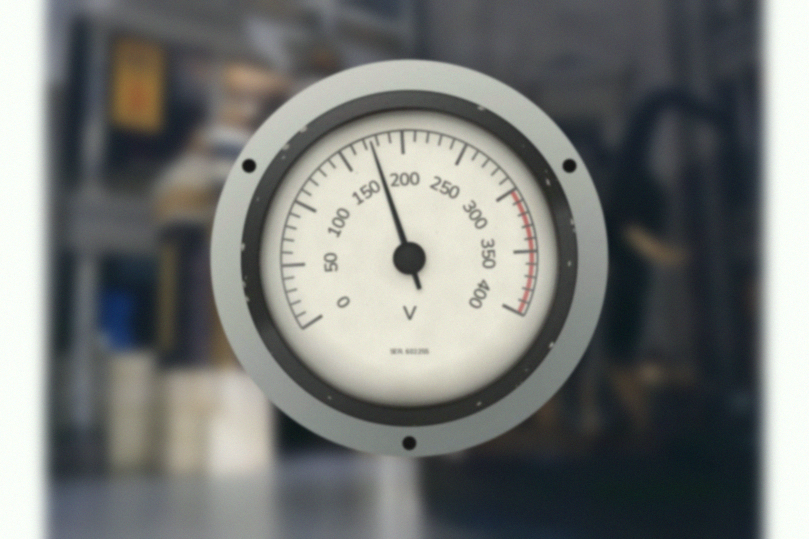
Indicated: 175V
